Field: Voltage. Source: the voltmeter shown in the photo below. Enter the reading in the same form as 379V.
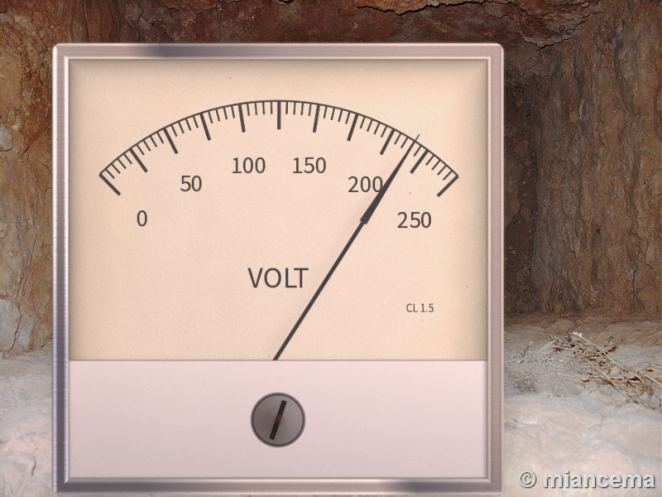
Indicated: 215V
